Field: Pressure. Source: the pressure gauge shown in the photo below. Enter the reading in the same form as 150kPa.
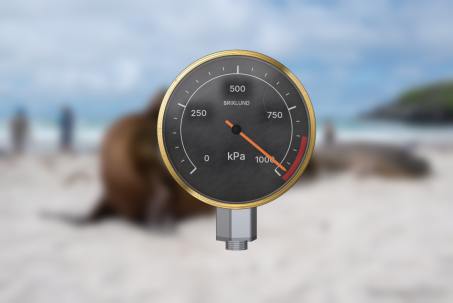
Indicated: 975kPa
